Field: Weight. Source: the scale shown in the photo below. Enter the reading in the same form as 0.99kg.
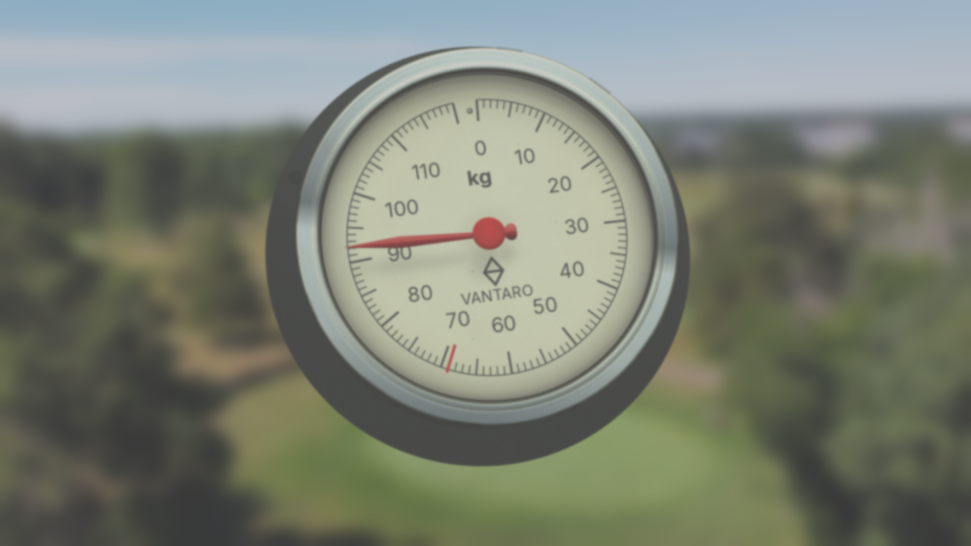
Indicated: 92kg
